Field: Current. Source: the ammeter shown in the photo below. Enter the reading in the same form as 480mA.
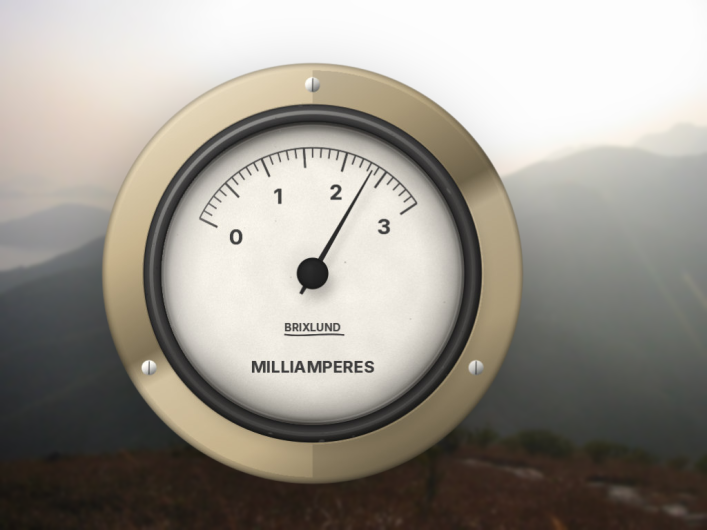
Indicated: 2.35mA
